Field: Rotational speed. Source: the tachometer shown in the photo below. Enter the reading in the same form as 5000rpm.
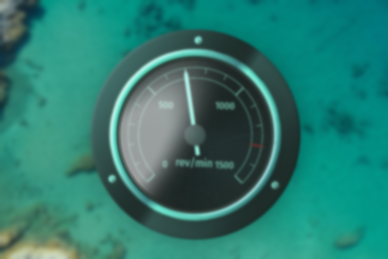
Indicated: 700rpm
